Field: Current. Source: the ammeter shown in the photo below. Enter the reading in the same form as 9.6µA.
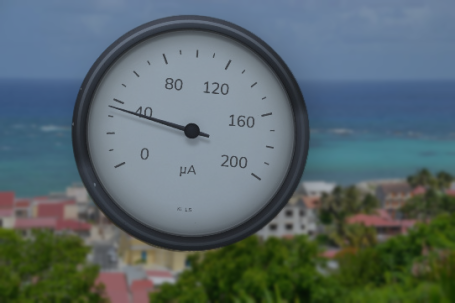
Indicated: 35µA
